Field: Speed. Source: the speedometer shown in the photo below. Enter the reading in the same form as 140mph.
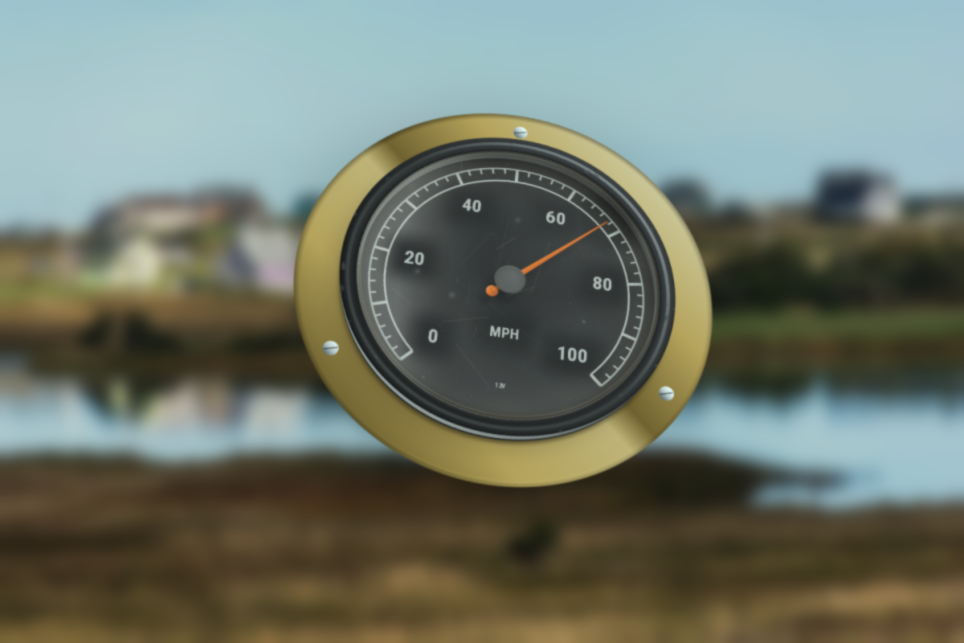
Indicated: 68mph
